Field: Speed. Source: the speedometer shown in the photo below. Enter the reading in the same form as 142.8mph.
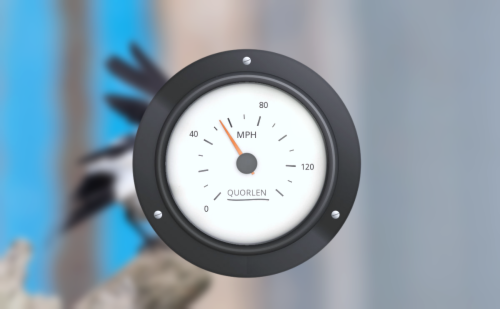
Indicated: 55mph
